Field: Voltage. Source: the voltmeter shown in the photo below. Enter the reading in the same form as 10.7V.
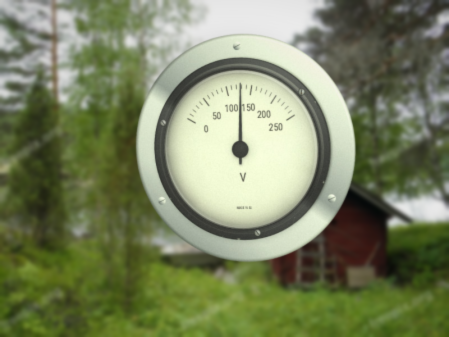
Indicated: 130V
